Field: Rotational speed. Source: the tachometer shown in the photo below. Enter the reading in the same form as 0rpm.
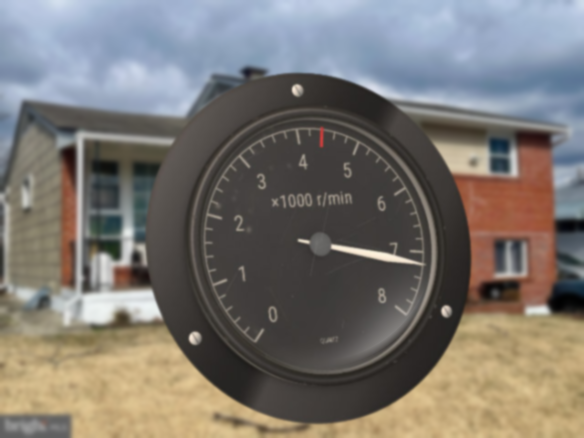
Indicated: 7200rpm
